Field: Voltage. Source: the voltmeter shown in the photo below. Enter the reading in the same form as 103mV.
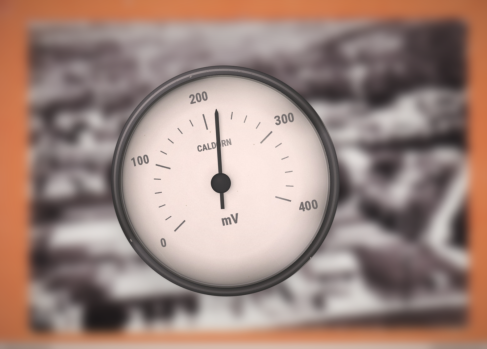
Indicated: 220mV
